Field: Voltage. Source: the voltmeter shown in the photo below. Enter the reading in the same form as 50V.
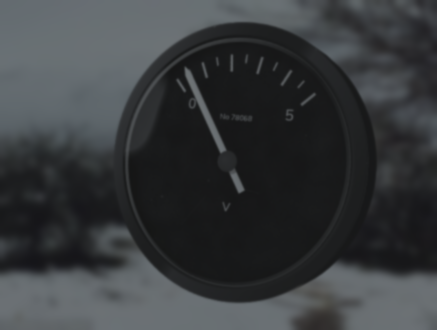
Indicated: 0.5V
